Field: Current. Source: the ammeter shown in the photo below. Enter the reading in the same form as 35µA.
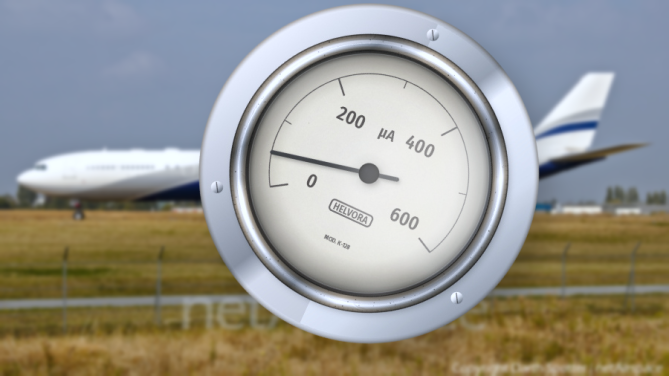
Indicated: 50µA
